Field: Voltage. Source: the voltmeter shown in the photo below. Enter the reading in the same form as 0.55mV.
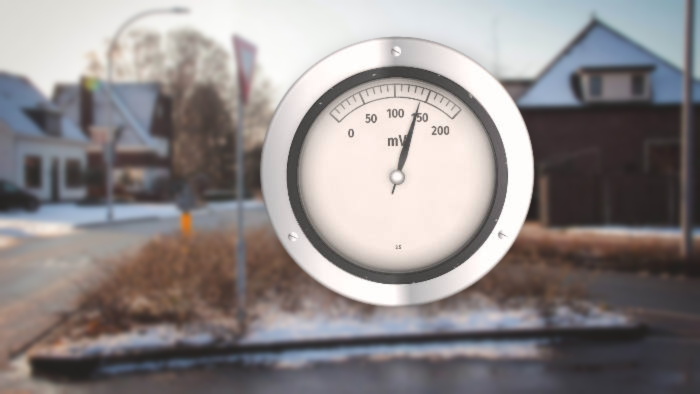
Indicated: 140mV
